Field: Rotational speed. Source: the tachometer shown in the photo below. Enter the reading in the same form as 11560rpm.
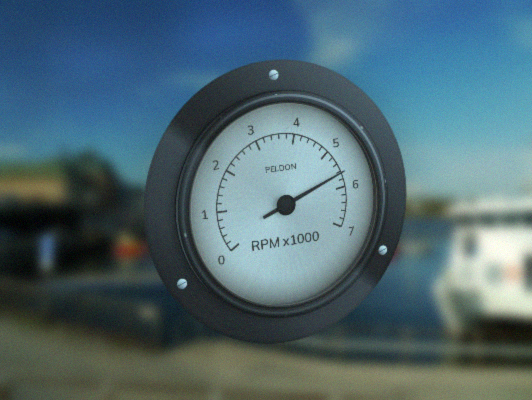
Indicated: 5600rpm
